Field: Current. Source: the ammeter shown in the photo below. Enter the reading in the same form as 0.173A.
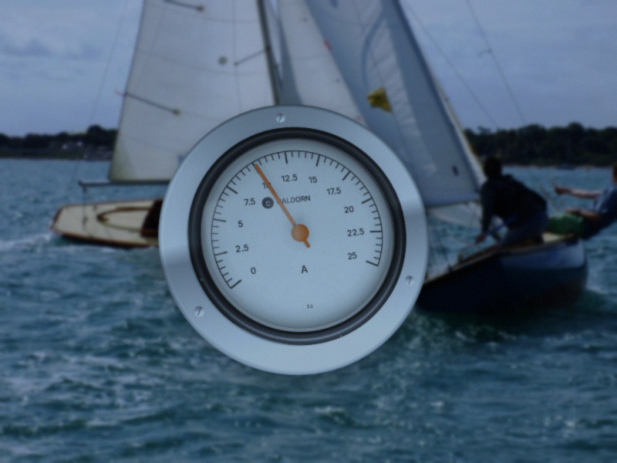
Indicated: 10A
